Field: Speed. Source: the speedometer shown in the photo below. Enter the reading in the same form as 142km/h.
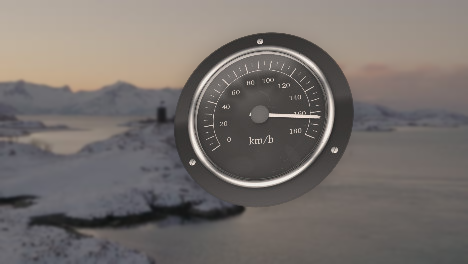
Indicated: 165km/h
